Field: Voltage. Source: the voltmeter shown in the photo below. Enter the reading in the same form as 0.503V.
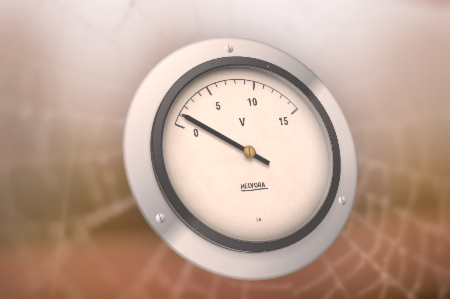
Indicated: 1V
